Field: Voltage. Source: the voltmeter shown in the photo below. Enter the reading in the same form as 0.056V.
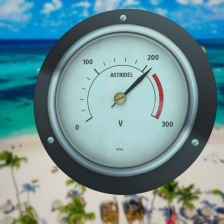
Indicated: 210V
